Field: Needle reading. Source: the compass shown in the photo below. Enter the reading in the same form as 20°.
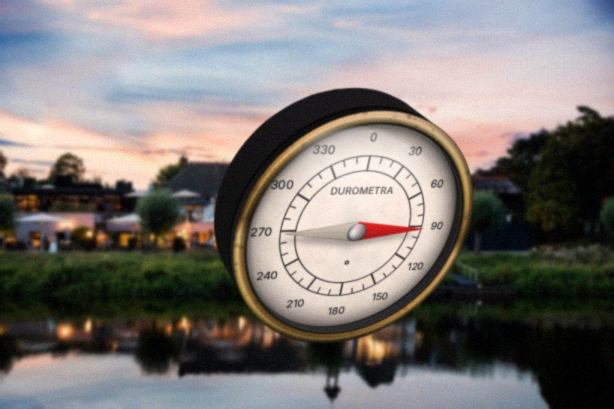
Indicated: 90°
